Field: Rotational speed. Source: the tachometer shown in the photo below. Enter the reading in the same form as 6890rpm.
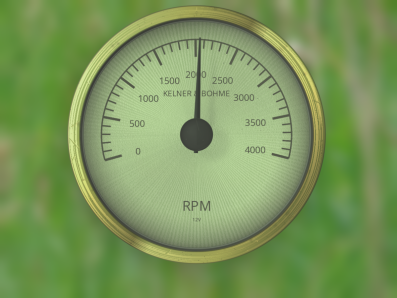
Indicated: 2050rpm
